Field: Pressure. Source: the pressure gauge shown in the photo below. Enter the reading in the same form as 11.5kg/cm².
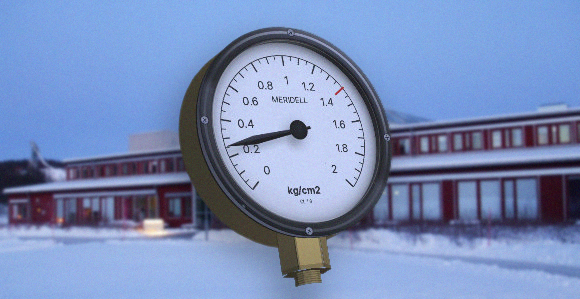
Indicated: 0.25kg/cm²
